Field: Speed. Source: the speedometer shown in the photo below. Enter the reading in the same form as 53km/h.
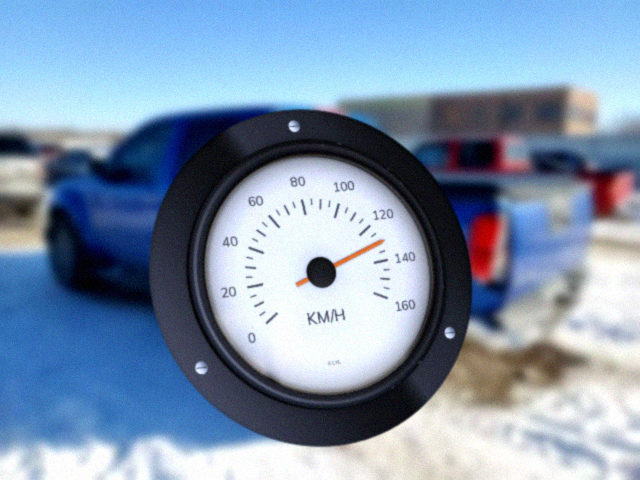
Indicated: 130km/h
